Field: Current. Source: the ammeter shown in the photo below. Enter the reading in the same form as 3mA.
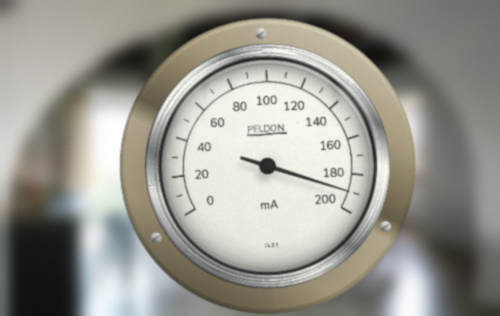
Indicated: 190mA
